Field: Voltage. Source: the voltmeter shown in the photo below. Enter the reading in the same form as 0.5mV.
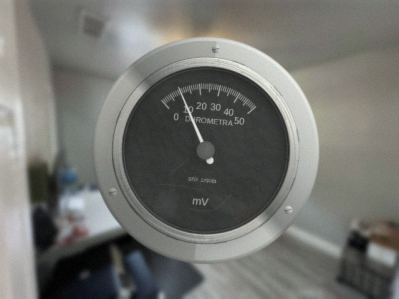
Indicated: 10mV
